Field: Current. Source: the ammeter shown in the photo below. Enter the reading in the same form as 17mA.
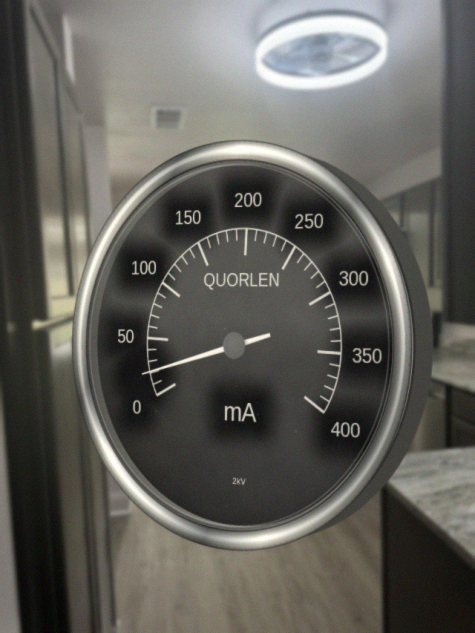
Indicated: 20mA
